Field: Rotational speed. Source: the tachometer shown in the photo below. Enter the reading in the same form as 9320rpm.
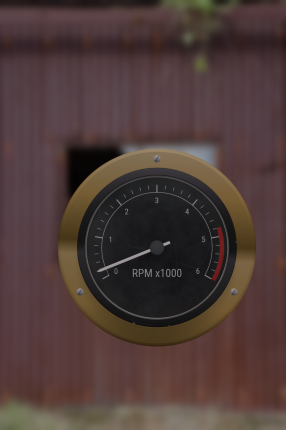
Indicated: 200rpm
